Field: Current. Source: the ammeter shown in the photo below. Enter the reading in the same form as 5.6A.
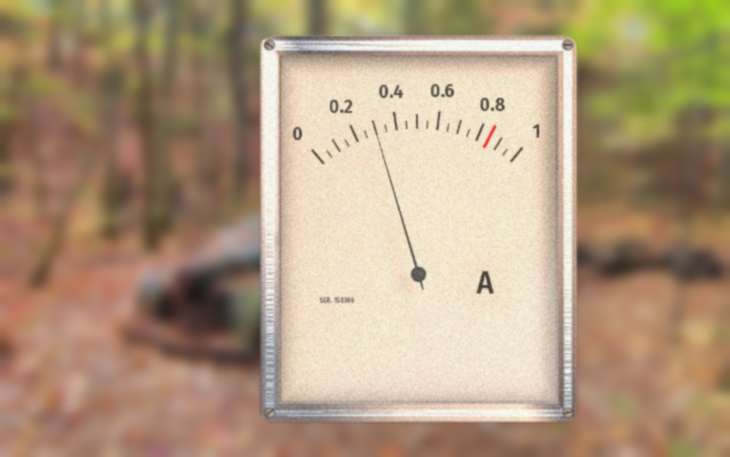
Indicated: 0.3A
